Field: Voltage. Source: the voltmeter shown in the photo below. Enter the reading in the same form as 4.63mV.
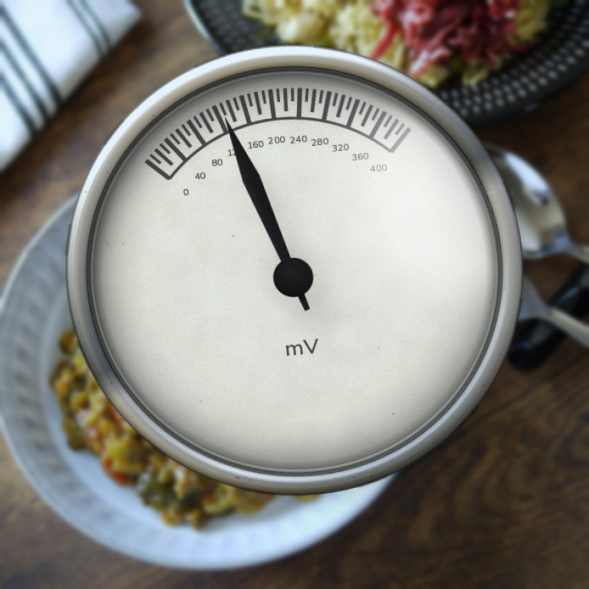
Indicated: 130mV
